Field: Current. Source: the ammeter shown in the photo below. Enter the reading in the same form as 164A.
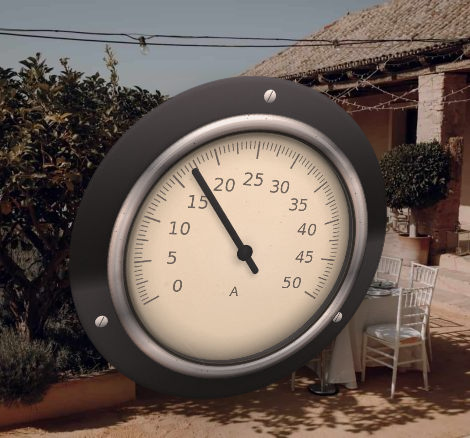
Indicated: 17A
